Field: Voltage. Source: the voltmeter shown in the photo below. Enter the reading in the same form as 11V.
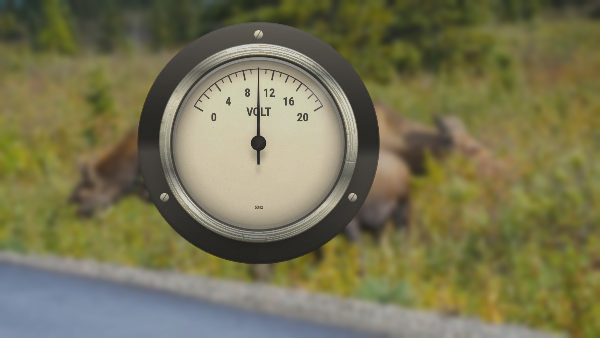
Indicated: 10V
